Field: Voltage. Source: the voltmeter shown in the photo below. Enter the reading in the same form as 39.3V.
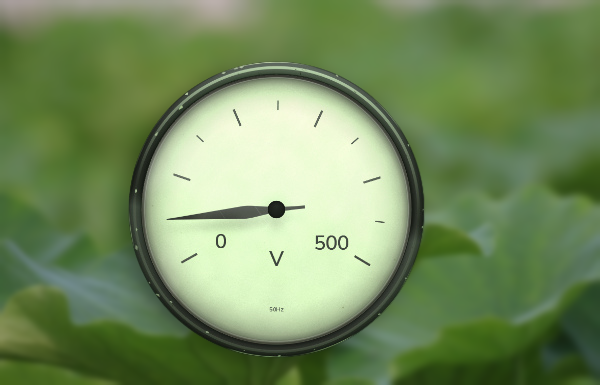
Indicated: 50V
